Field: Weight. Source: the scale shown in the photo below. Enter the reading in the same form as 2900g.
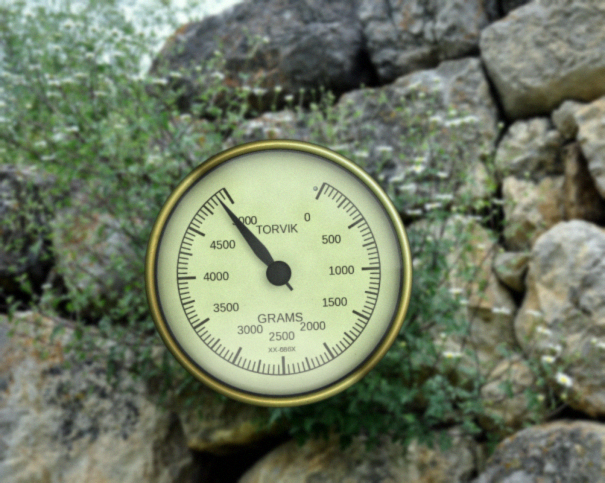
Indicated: 4900g
